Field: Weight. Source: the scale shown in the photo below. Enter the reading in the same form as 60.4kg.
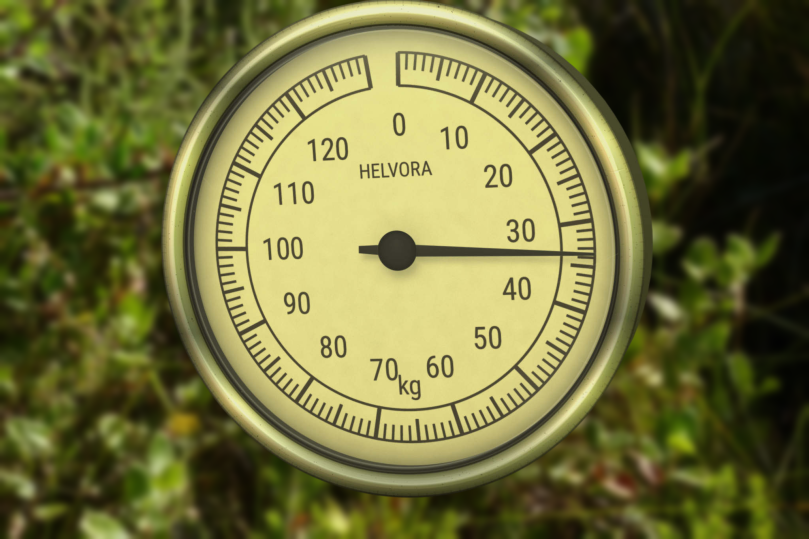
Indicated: 33.5kg
